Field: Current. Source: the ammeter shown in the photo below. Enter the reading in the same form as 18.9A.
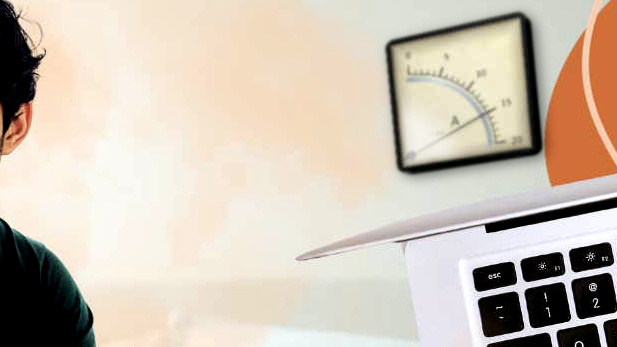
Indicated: 15A
